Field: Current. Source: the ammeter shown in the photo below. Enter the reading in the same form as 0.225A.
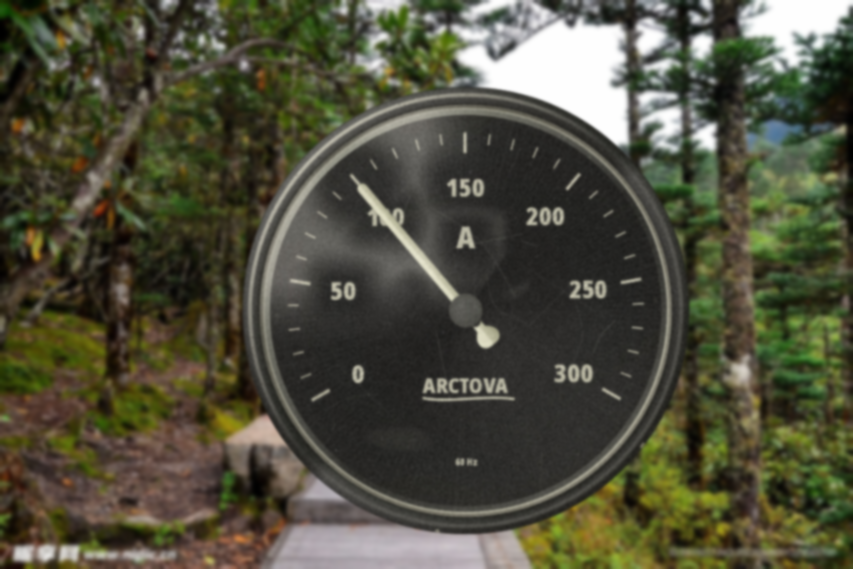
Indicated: 100A
